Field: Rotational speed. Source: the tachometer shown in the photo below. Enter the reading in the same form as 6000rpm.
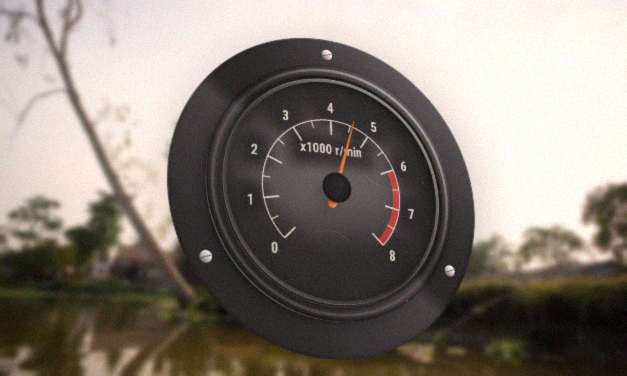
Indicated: 4500rpm
